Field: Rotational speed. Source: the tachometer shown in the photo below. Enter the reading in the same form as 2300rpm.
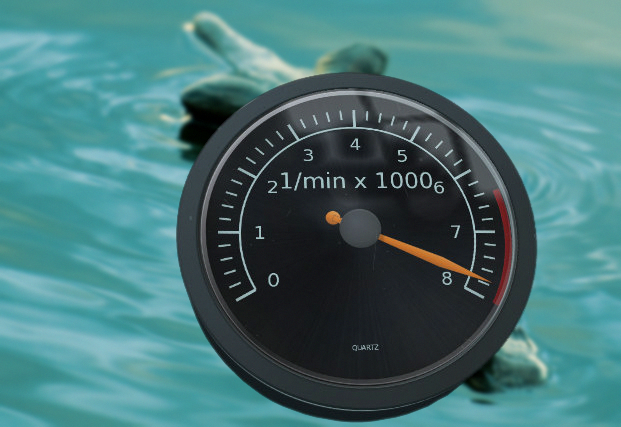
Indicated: 7800rpm
